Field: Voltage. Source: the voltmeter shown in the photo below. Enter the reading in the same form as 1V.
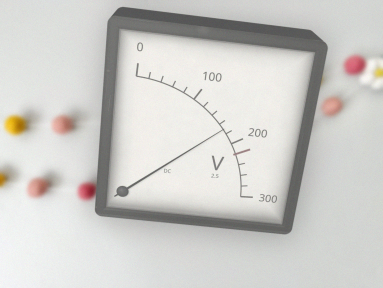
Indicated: 170V
